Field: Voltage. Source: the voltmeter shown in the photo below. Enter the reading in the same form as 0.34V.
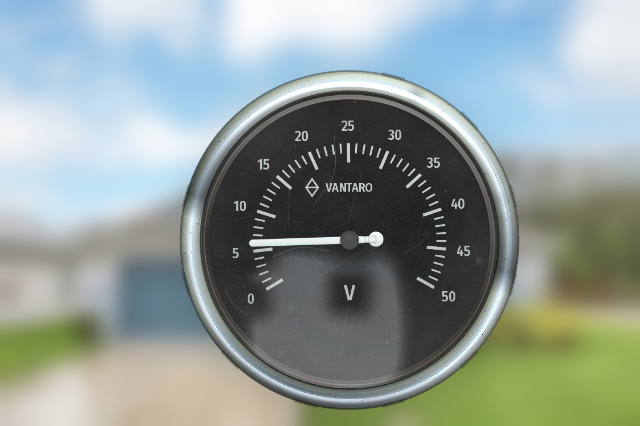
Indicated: 6V
